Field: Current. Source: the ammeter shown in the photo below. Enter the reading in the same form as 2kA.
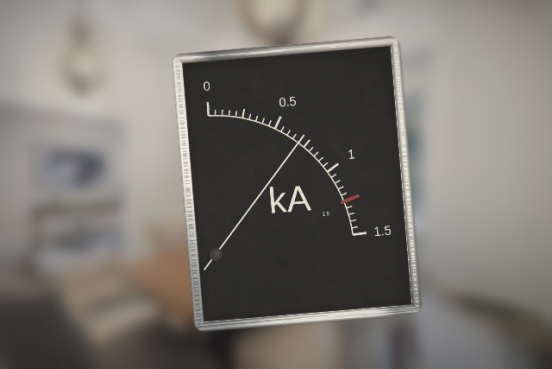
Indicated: 0.7kA
